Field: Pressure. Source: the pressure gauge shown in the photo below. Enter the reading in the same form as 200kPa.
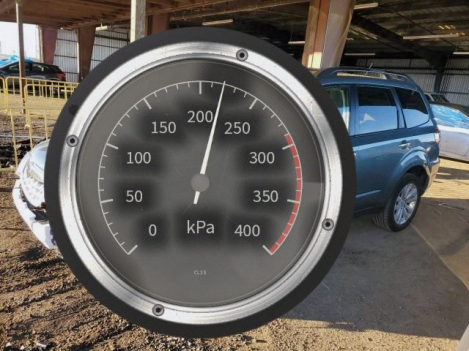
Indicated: 220kPa
